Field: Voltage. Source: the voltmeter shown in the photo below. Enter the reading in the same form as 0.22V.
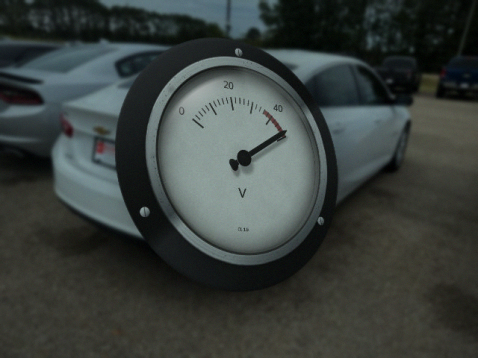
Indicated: 48V
